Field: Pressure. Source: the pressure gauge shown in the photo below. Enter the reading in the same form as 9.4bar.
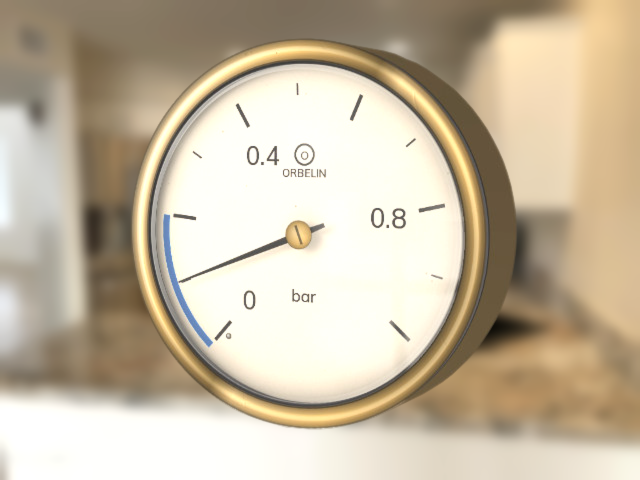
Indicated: 0.1bar
